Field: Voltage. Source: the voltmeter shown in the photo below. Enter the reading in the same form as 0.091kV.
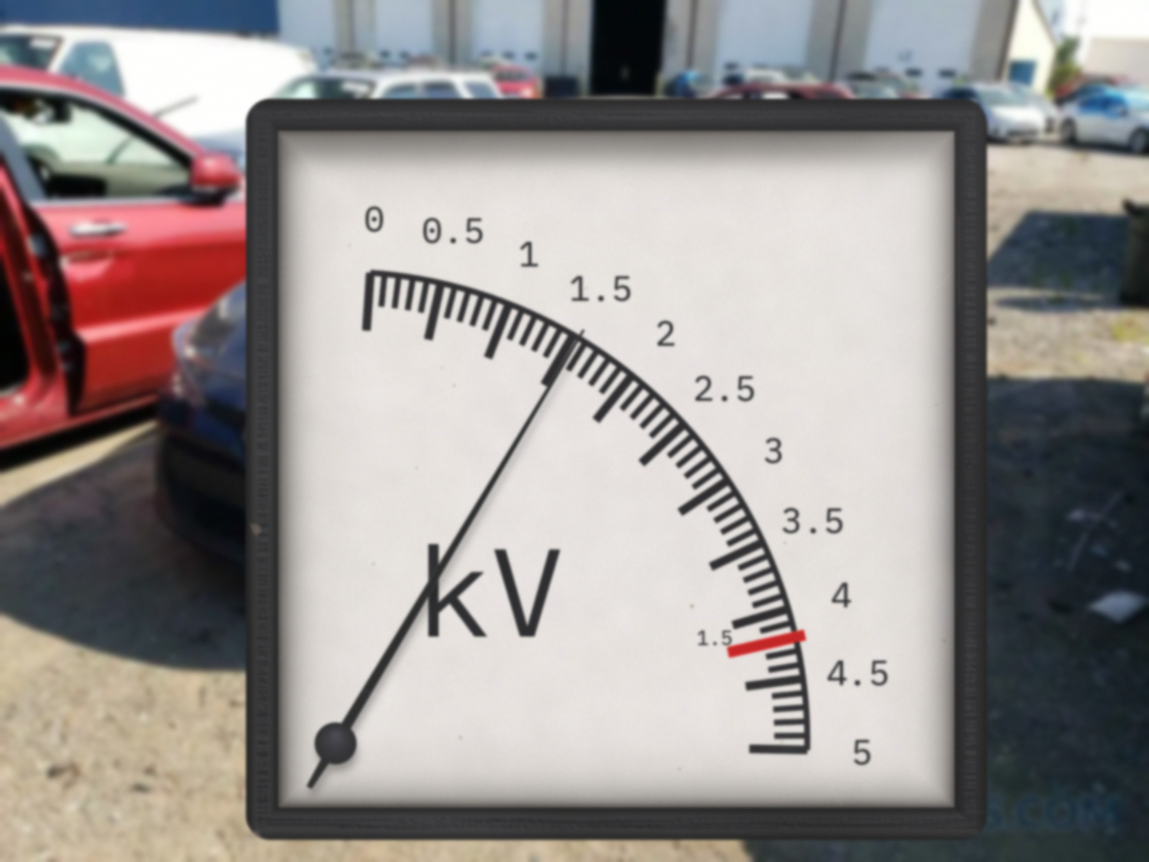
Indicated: 1.55kV
